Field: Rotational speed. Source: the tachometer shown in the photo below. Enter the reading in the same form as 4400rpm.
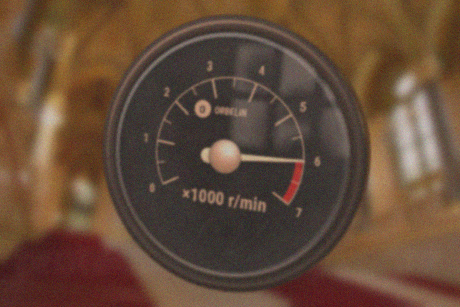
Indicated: 6000rpm
